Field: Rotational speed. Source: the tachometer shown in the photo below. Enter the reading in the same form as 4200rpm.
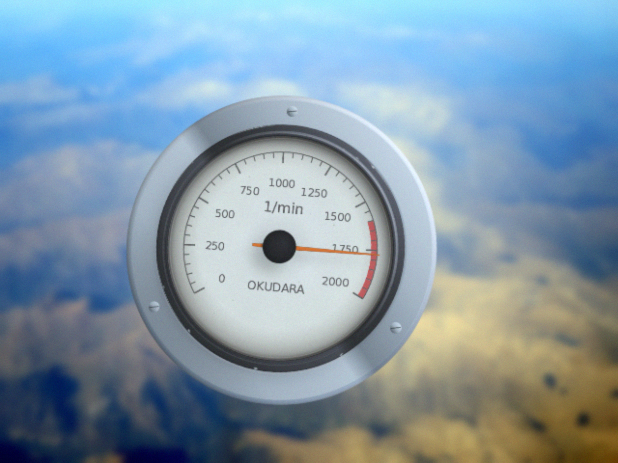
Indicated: 1775rpm
